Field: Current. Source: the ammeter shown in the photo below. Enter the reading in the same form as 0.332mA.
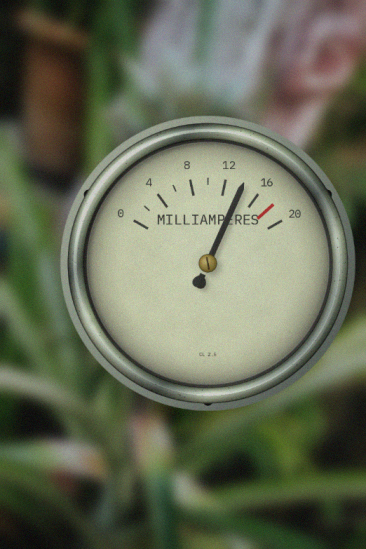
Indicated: 14mA
